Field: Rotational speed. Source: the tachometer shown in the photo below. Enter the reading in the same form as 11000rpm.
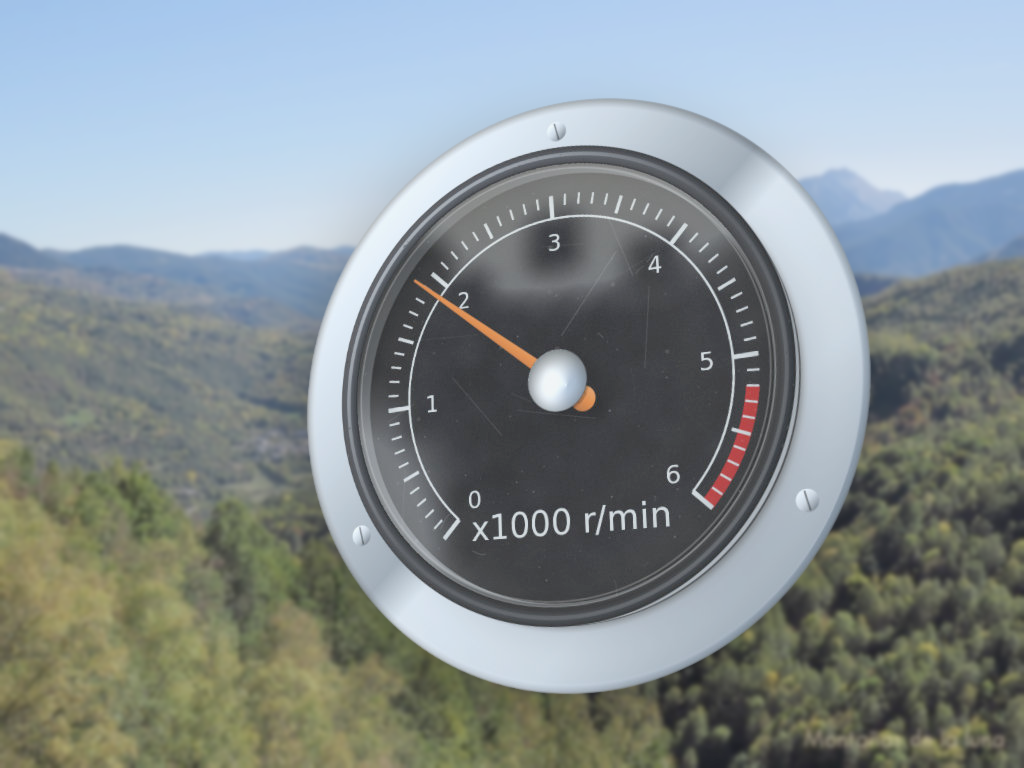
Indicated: 1900rpm
